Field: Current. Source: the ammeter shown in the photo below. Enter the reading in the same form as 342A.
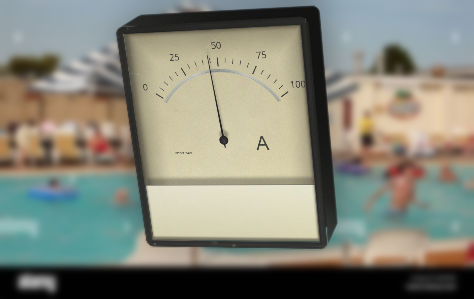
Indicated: 45A
